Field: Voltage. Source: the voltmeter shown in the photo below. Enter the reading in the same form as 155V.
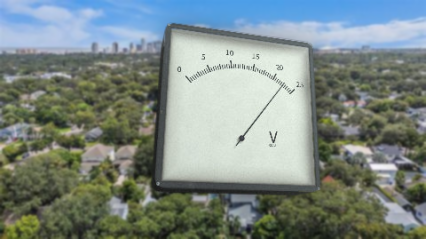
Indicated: 22.5V
